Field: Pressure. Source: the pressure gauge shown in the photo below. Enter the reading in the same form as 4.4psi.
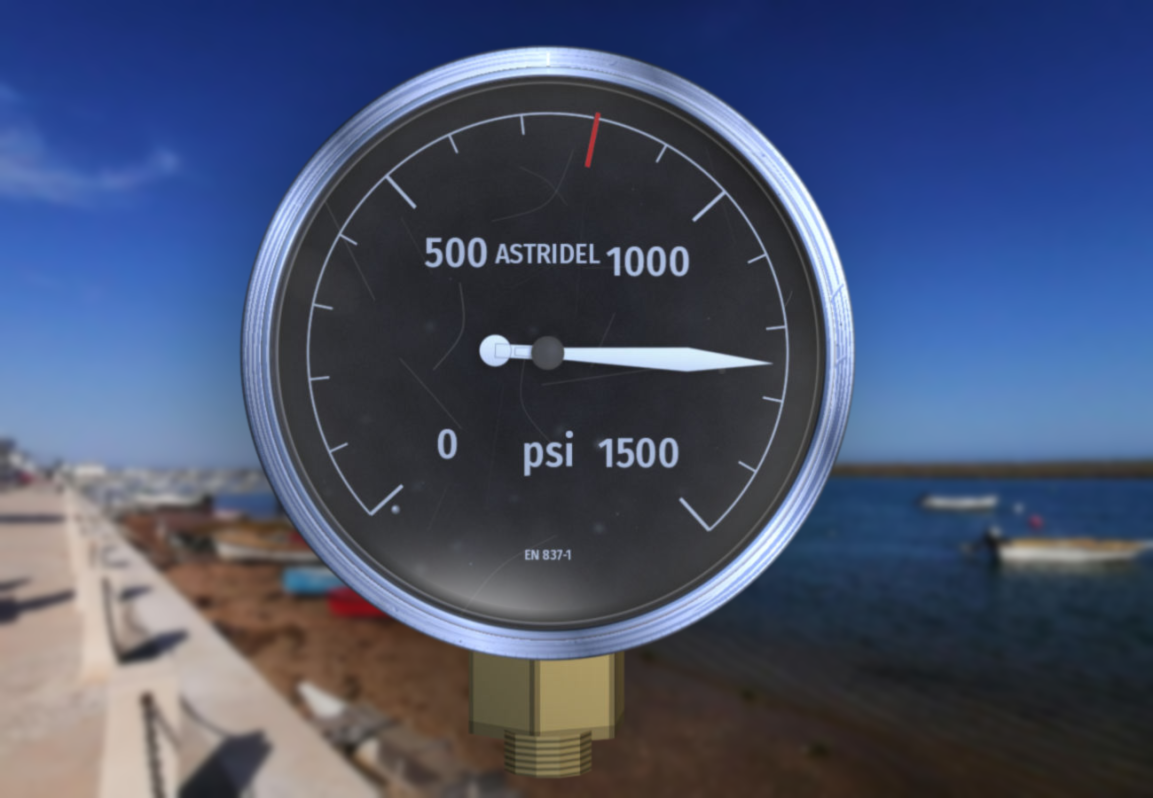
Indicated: 1250psi
